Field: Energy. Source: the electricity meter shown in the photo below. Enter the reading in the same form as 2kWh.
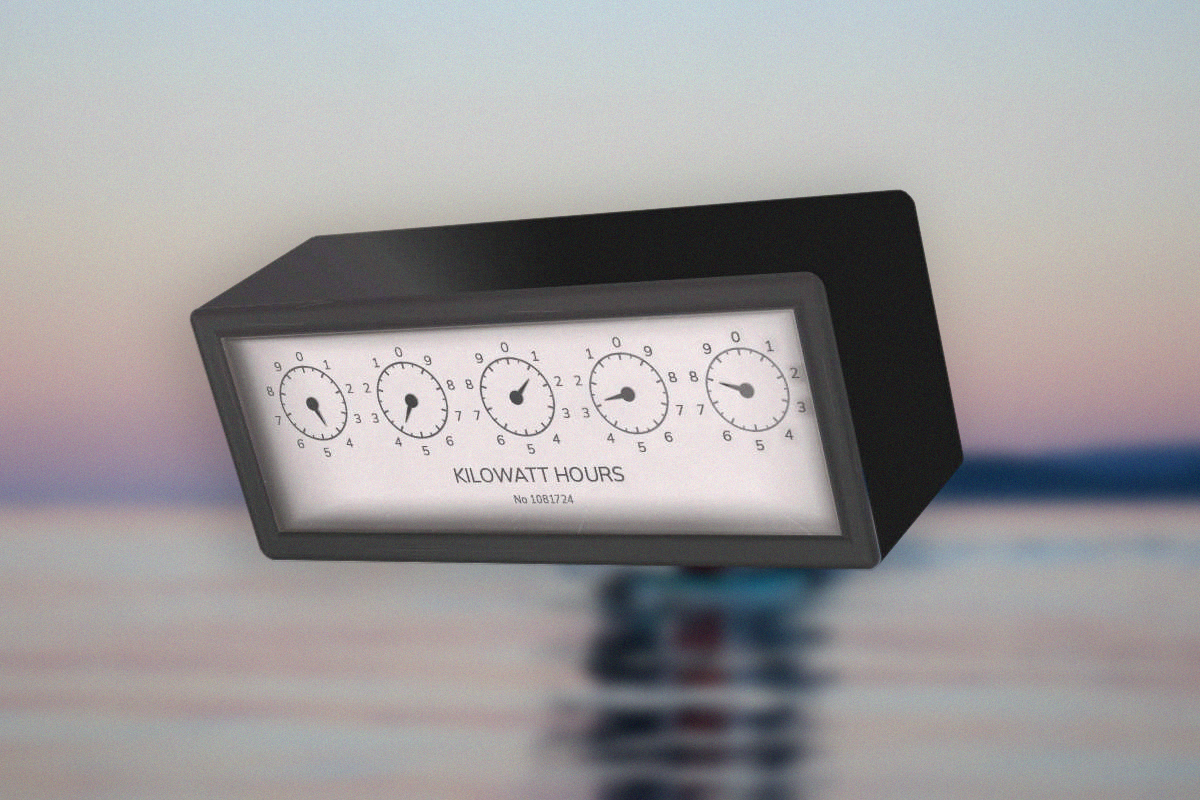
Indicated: 44128kWh
